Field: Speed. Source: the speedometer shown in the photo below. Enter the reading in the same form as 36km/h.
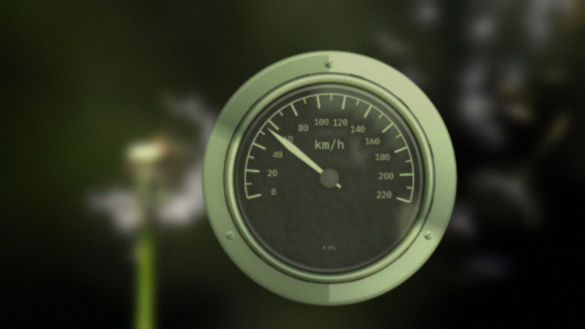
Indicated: 55km/h
